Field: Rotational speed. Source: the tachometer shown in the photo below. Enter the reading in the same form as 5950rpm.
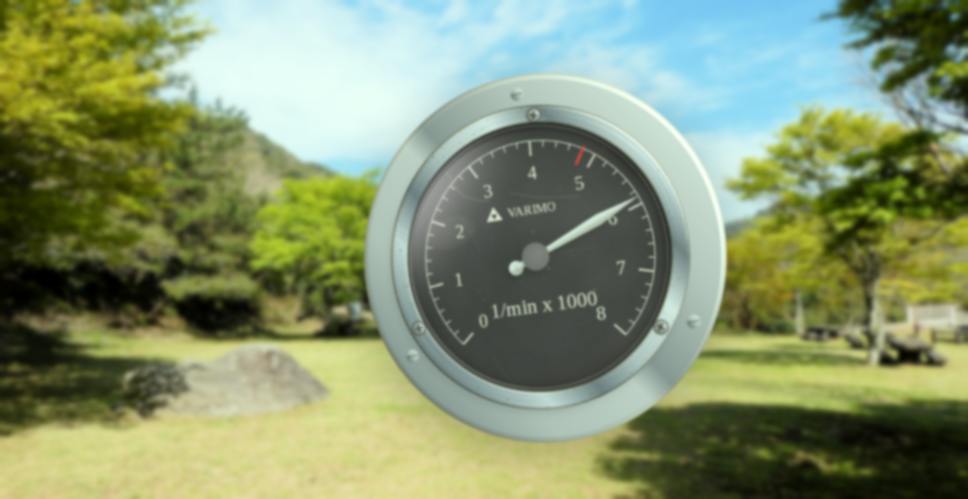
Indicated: 5900rpm
